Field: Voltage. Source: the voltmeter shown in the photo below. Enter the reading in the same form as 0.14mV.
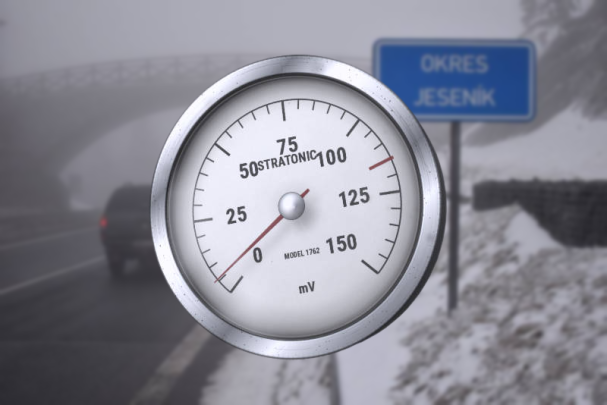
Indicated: 5mV
